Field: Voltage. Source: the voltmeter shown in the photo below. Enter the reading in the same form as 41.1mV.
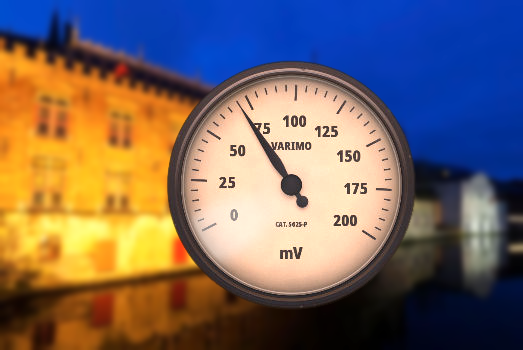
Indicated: 70mV
